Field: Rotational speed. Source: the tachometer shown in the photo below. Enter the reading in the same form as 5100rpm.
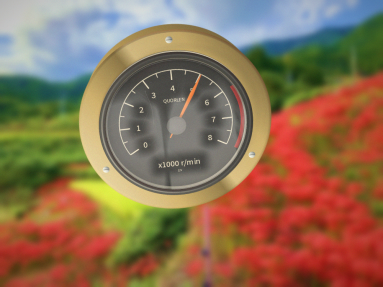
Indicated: 5000rpm
